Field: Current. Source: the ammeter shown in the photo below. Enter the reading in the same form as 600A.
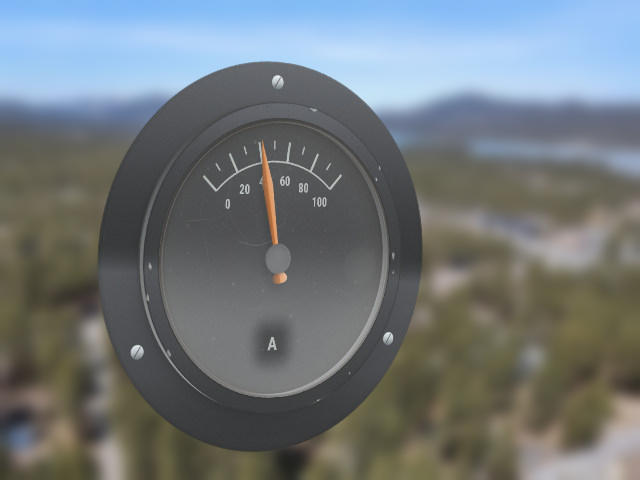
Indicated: 40A
